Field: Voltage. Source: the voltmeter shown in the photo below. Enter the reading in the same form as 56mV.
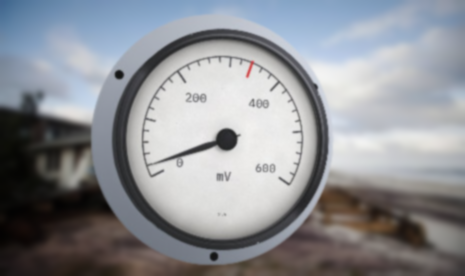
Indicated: 20mV
